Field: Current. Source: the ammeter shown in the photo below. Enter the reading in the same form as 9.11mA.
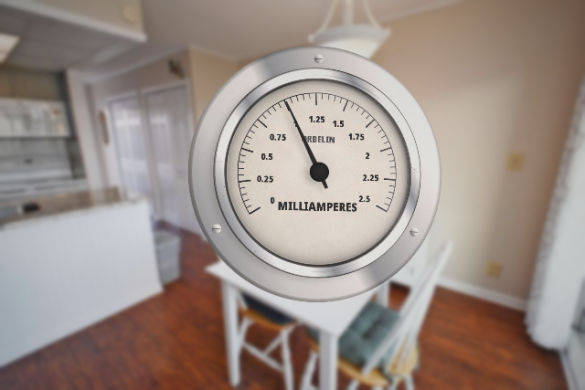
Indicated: 1mA
